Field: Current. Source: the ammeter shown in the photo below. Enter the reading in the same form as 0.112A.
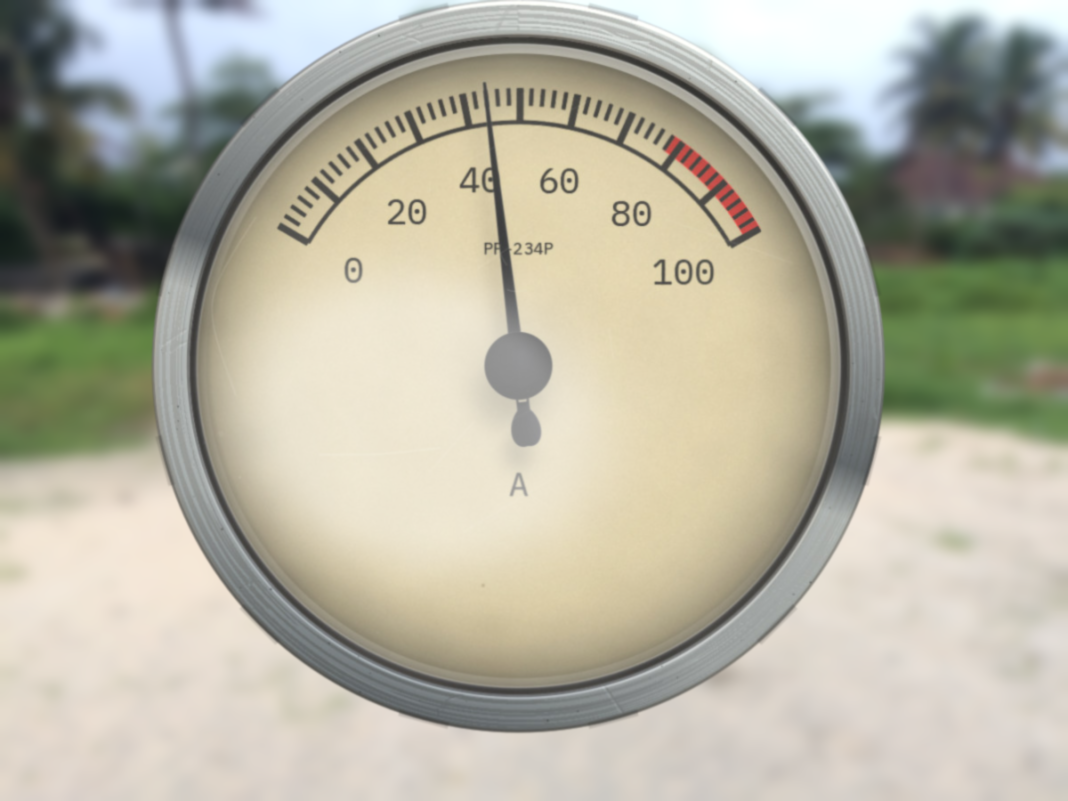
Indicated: 44A
